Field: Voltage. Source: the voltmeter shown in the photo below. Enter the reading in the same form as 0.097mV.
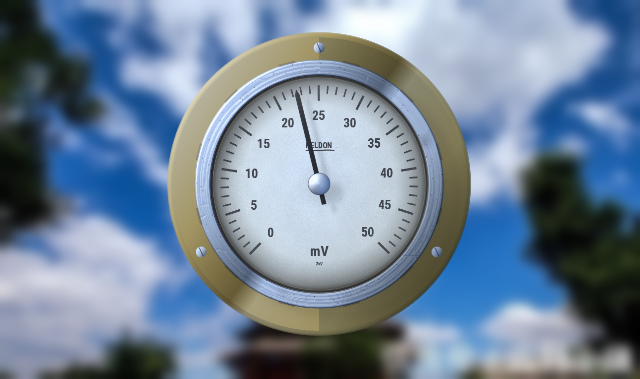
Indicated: 22.5mV
